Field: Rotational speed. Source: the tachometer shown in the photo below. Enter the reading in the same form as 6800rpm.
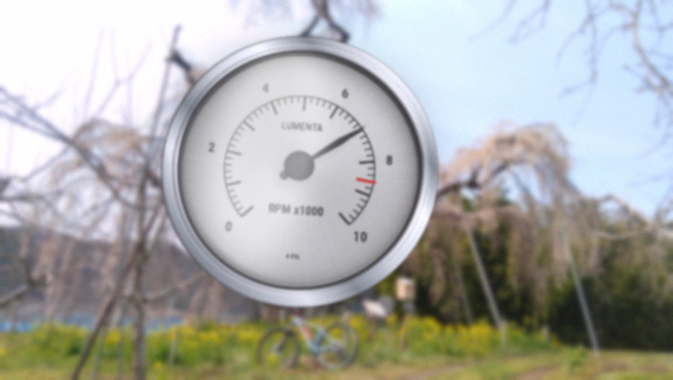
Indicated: 7000rpm
